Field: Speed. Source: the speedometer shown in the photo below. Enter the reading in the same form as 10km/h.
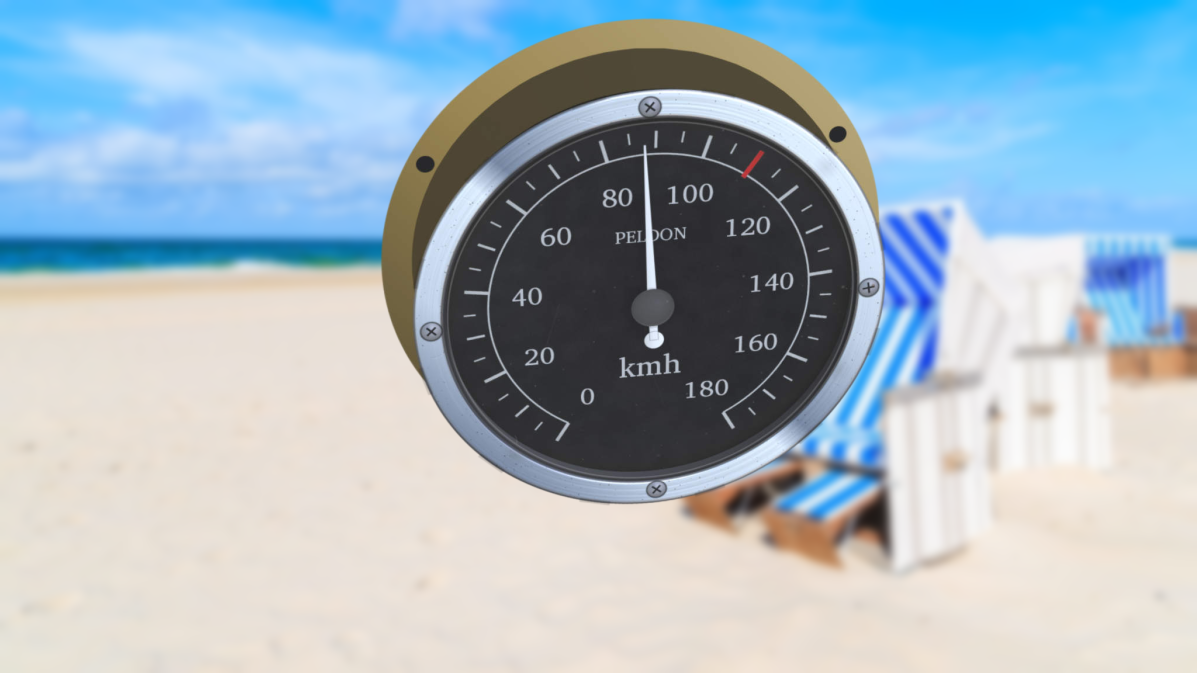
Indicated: 87.5km/h
